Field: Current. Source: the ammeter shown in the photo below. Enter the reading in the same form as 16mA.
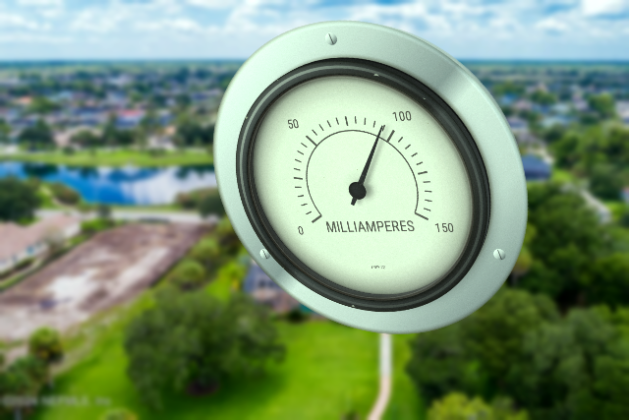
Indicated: 95mA
